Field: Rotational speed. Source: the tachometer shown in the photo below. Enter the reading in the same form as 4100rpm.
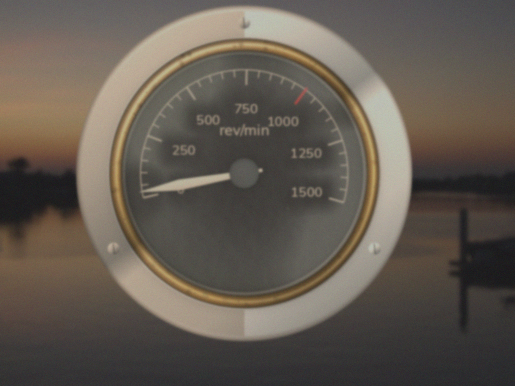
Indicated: 25rpm
